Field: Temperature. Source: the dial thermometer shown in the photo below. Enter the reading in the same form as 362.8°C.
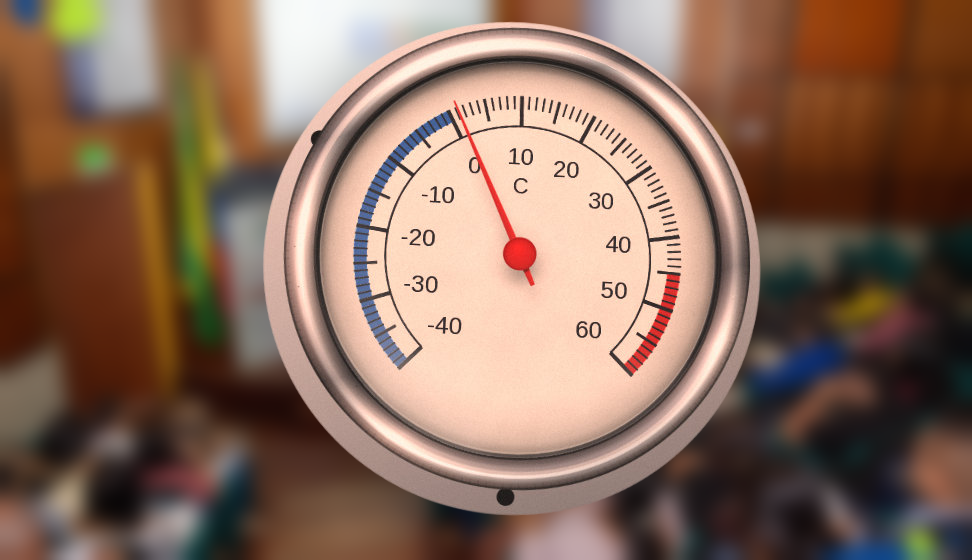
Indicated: 1°C
